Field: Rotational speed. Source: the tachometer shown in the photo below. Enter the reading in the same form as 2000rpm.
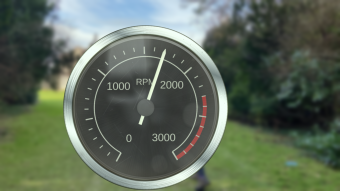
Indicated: 1700rpm
